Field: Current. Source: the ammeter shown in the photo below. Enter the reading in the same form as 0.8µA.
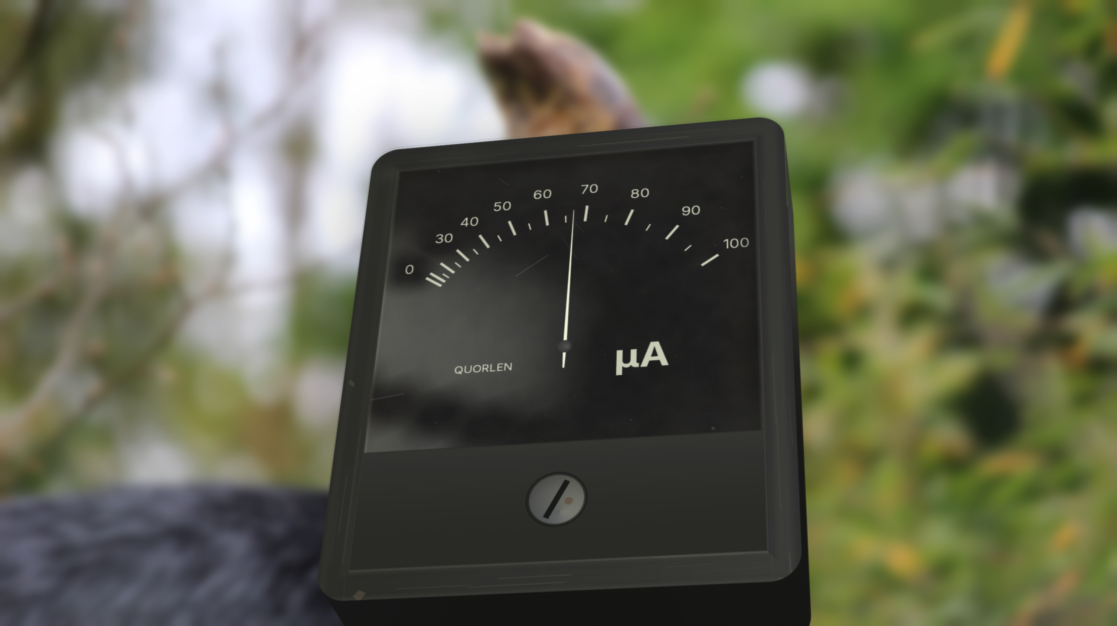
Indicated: 67.5µA
